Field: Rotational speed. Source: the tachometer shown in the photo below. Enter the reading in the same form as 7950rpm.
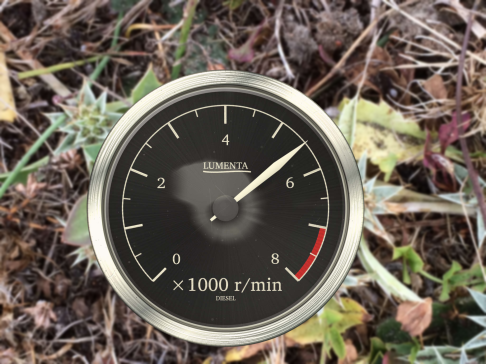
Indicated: 5500rpm
